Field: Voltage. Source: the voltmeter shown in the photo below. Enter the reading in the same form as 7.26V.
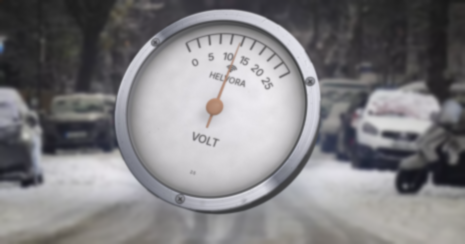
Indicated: 12.5V
